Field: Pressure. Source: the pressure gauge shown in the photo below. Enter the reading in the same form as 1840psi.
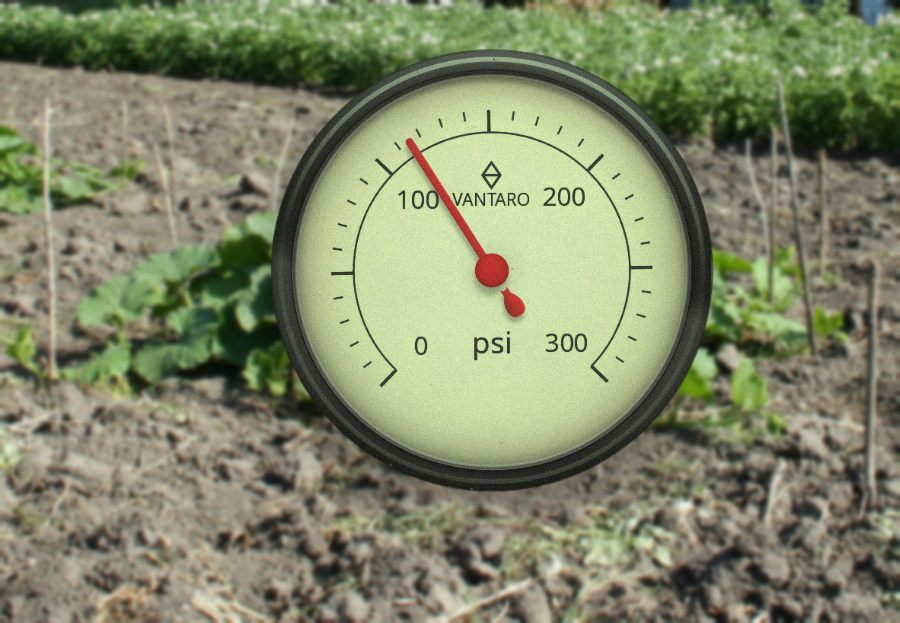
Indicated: 115psi
